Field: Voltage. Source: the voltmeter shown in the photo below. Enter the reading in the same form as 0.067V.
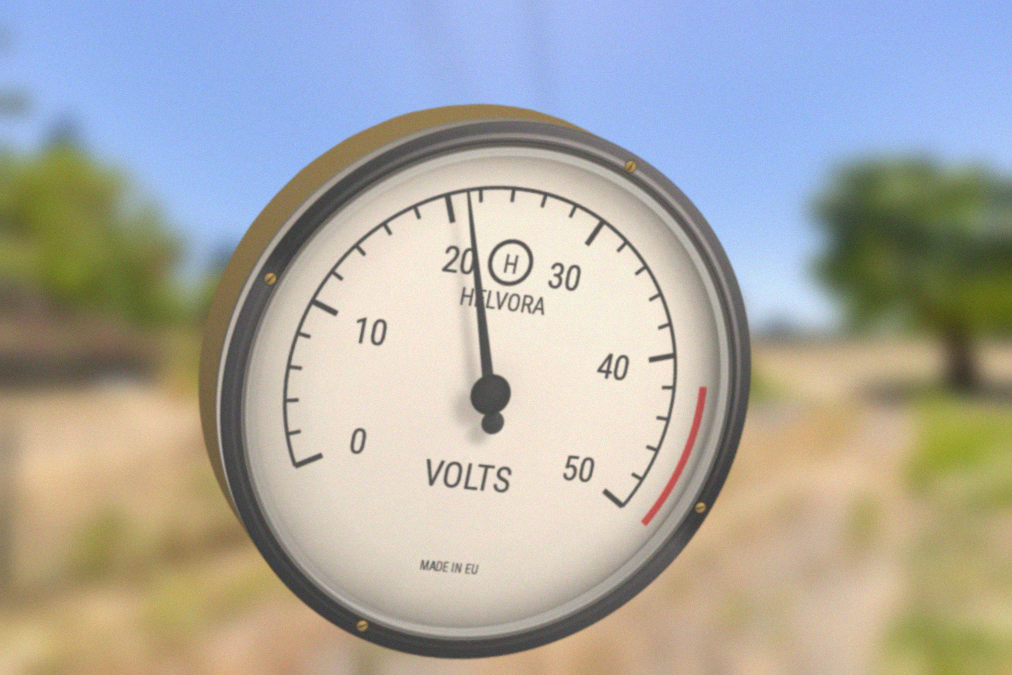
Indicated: 21V
